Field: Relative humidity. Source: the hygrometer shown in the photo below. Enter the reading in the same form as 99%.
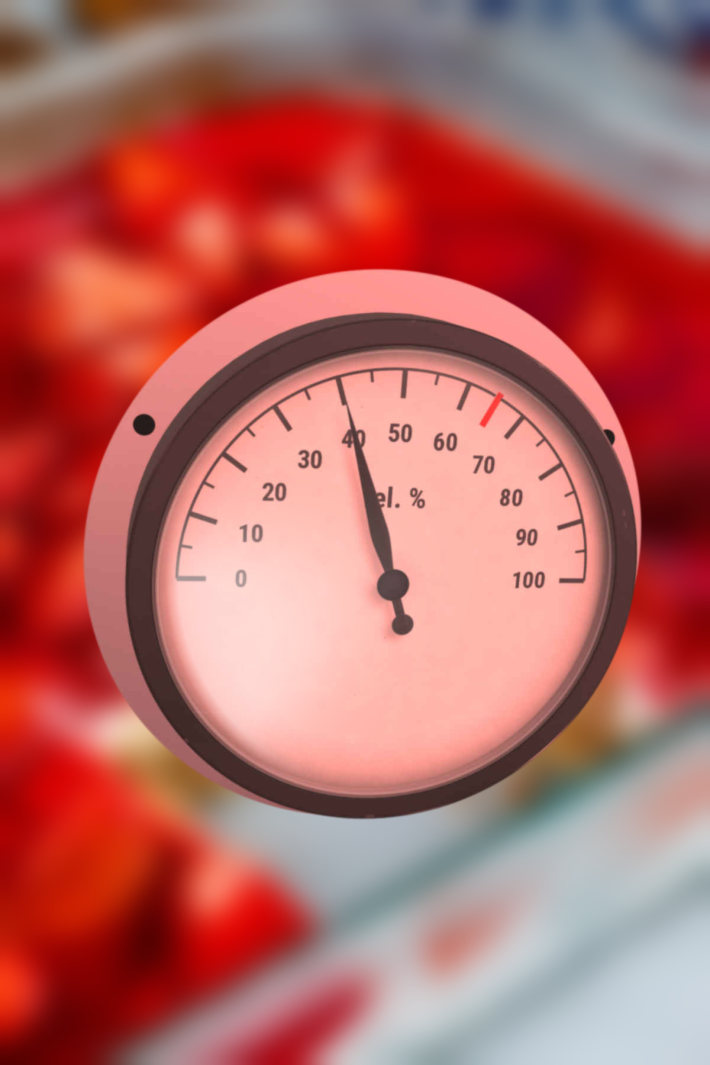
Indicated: 40%
